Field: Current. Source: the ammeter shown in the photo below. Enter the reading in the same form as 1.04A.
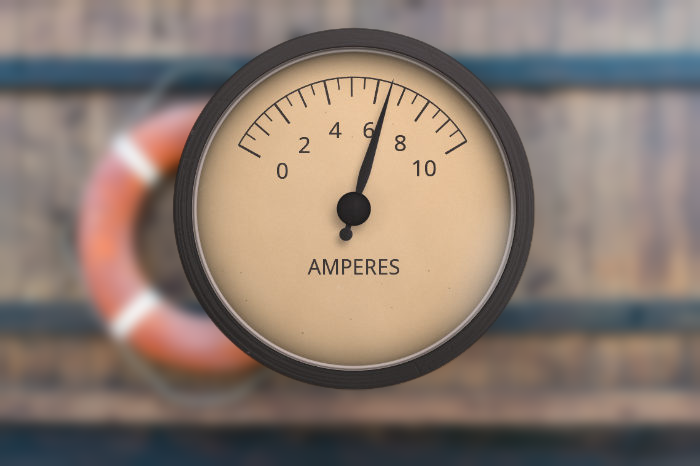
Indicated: 6.5A
